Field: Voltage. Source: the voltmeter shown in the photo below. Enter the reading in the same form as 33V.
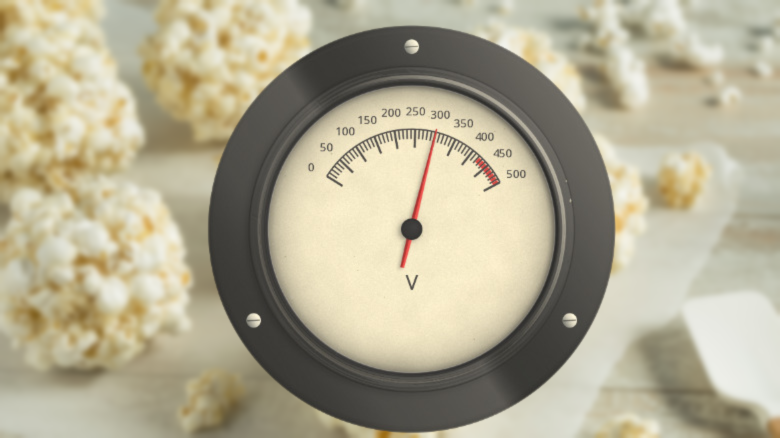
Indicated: 300V
